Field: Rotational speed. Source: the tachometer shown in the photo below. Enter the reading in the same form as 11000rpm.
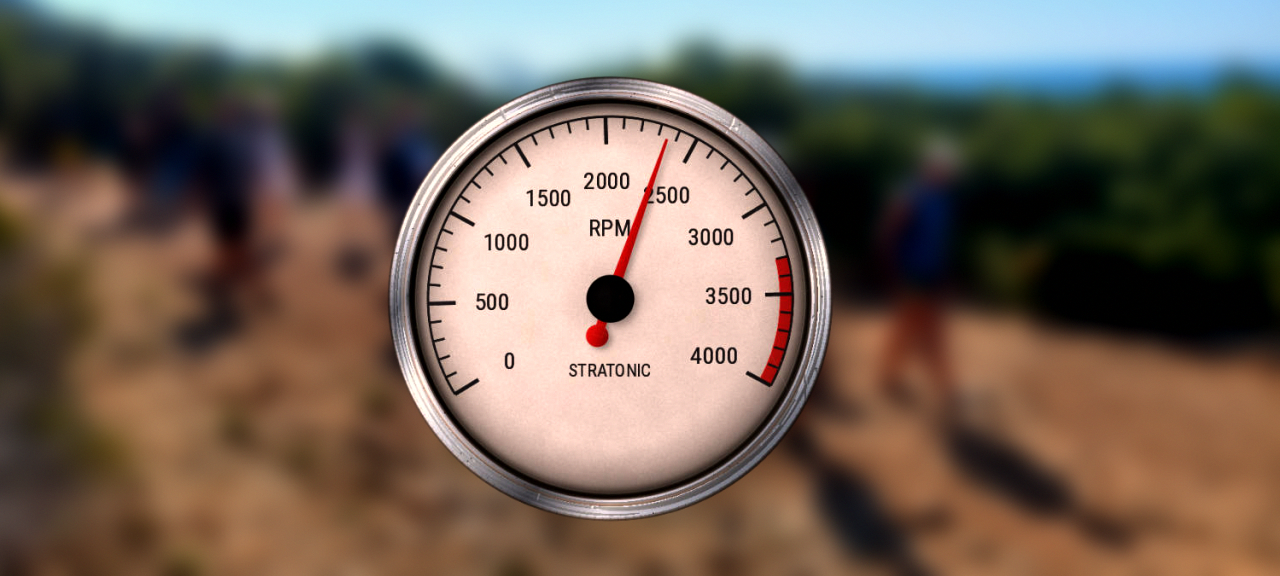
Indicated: 2350rpm
